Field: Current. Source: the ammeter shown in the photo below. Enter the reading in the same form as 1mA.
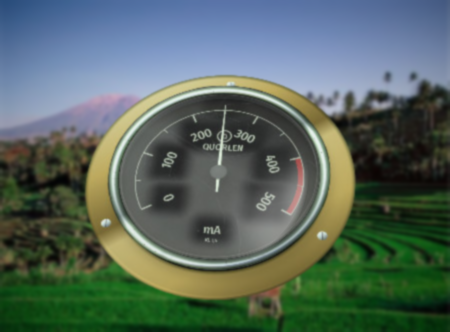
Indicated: 250mA
